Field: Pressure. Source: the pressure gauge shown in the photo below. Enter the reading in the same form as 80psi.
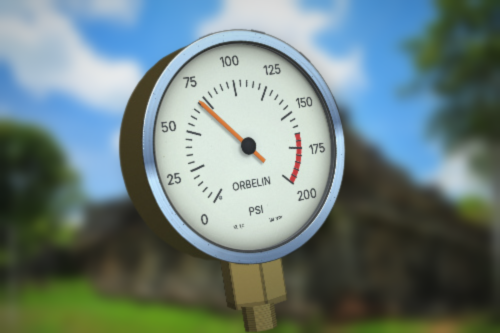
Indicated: 70psi
